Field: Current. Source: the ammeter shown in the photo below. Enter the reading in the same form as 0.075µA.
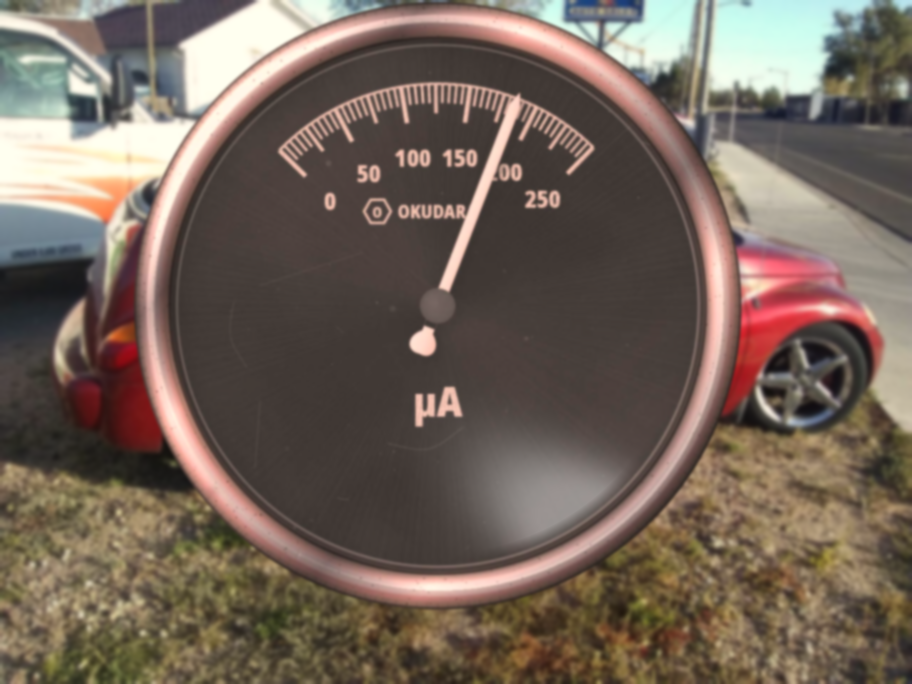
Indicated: 185µA
